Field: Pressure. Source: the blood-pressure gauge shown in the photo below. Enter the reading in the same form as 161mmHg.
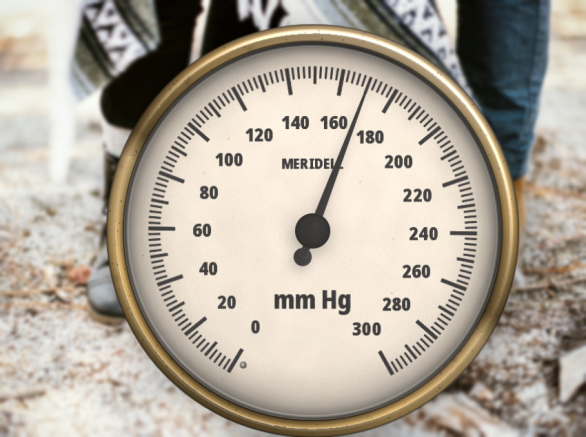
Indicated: 170mmHg
